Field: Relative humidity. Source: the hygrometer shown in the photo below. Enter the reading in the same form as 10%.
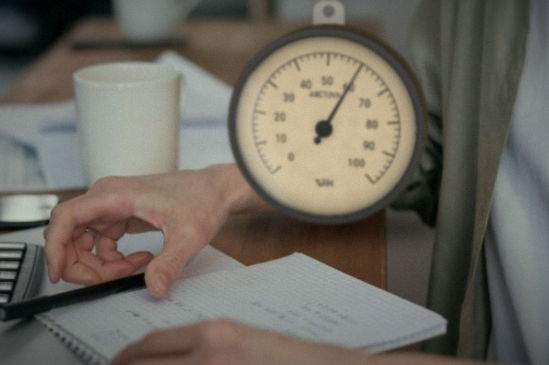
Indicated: 60%
